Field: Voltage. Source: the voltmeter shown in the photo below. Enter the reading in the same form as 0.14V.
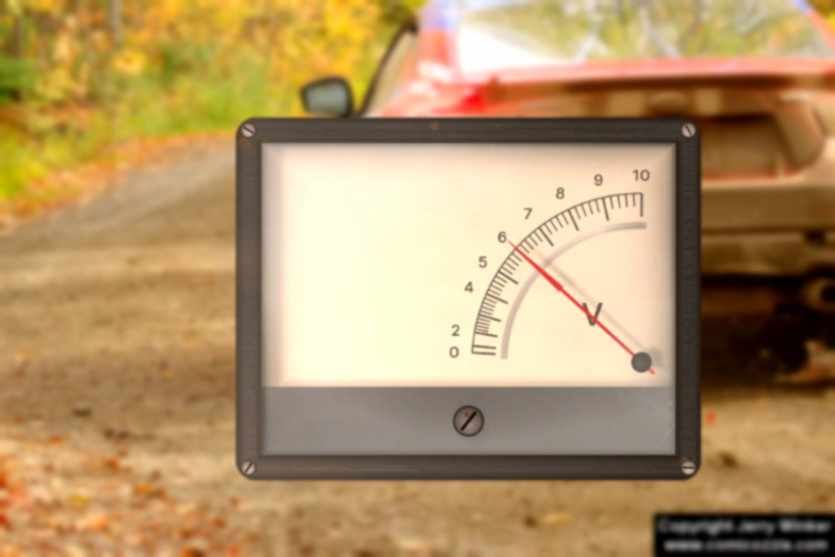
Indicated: 6V
